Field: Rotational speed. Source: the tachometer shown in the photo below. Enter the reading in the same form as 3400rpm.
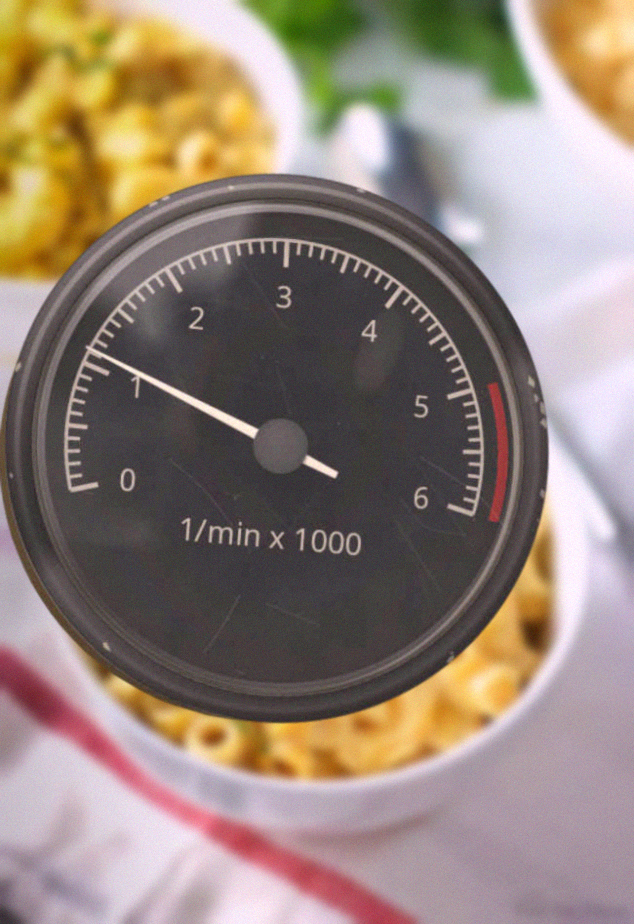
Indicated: 1100rpm
